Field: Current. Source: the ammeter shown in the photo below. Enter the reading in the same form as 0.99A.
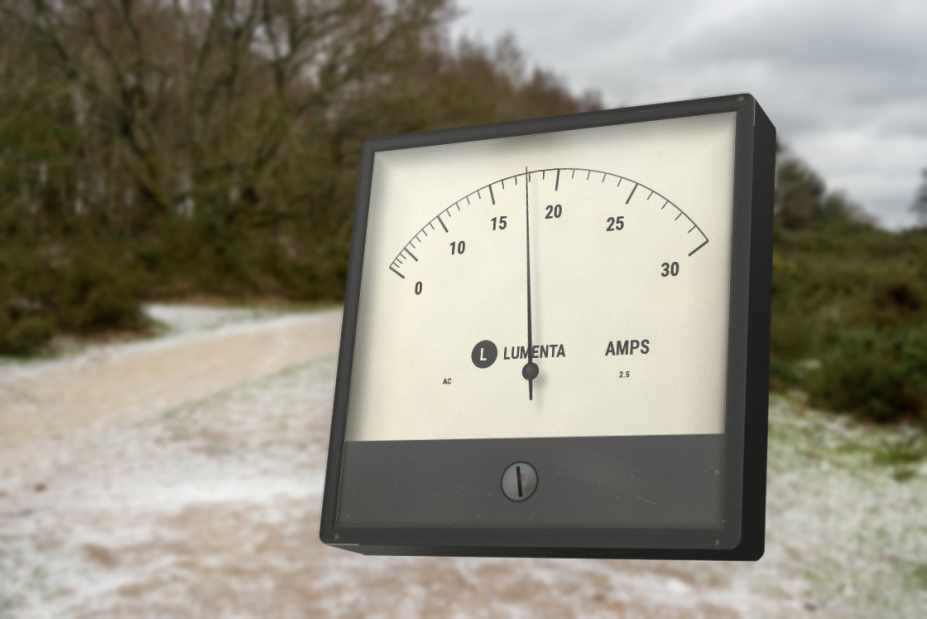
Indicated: 18A
